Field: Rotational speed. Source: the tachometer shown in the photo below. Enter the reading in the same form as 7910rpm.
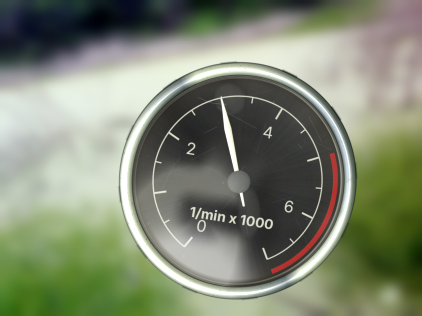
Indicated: 3000rpm
